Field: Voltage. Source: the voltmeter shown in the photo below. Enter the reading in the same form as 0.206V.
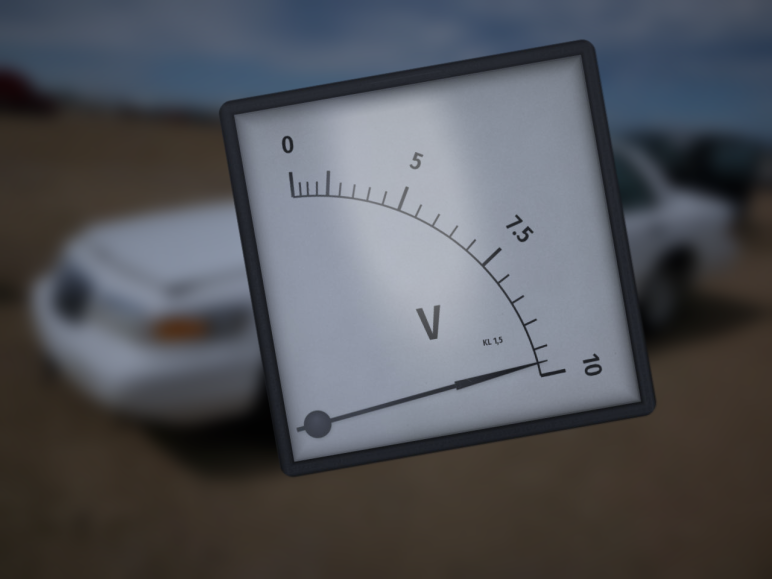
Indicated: 9.75V
